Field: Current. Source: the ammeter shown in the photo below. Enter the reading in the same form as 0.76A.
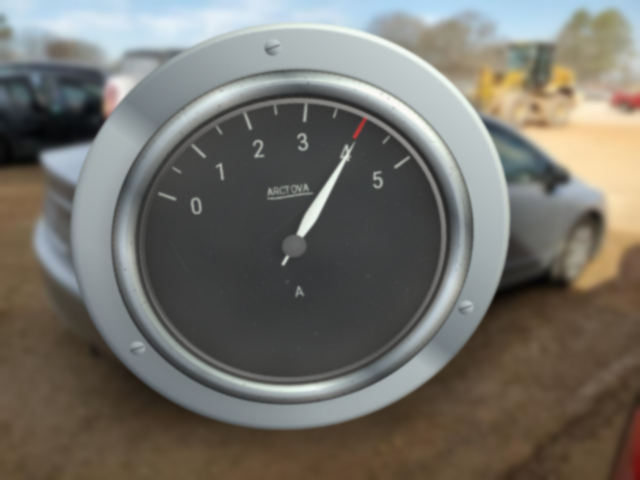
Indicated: 4A
